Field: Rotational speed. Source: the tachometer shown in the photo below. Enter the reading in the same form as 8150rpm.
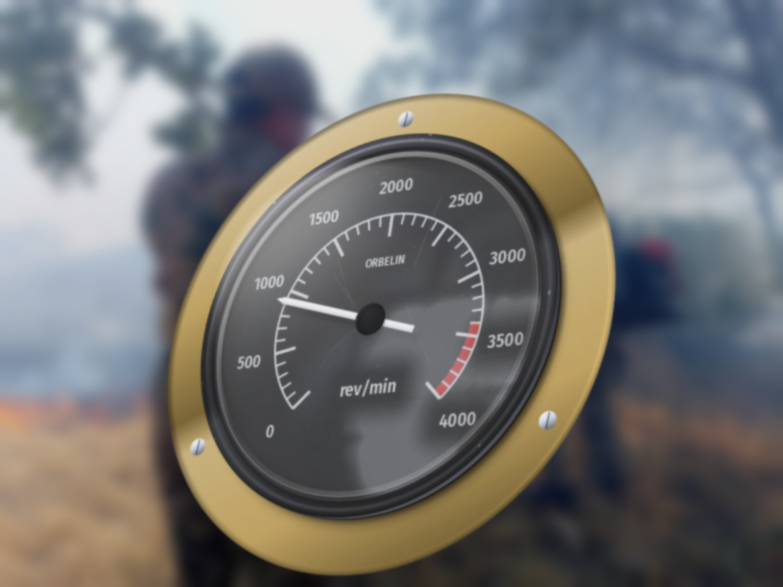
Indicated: 900rpm
